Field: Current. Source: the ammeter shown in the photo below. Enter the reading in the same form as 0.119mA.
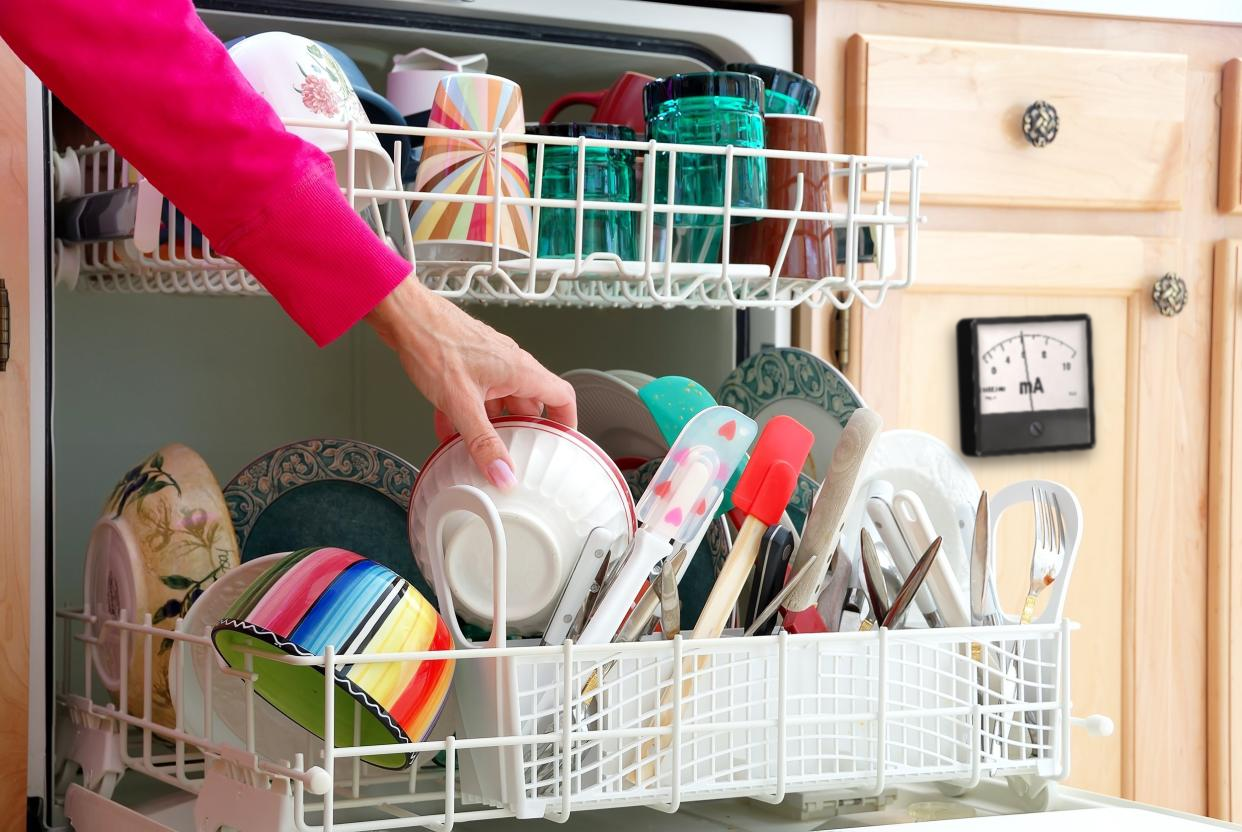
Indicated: 6mA
